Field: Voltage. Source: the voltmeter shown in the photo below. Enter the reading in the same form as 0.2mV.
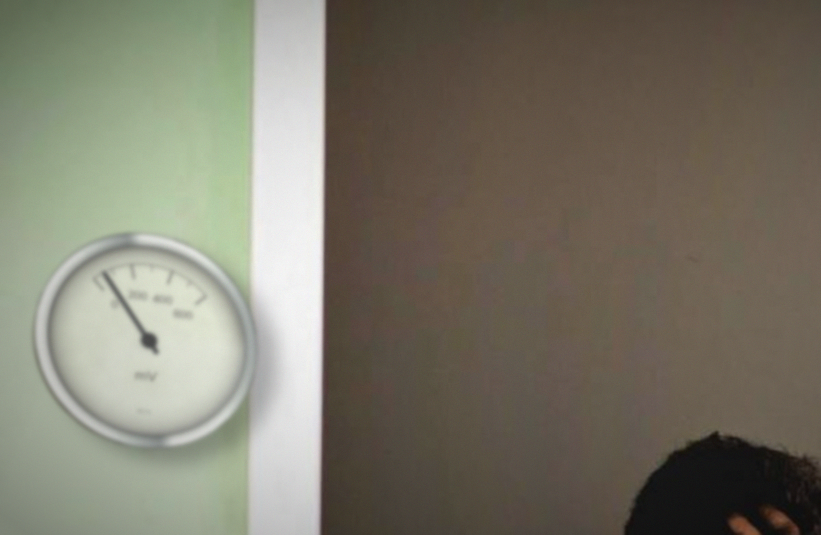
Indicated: 50mV
